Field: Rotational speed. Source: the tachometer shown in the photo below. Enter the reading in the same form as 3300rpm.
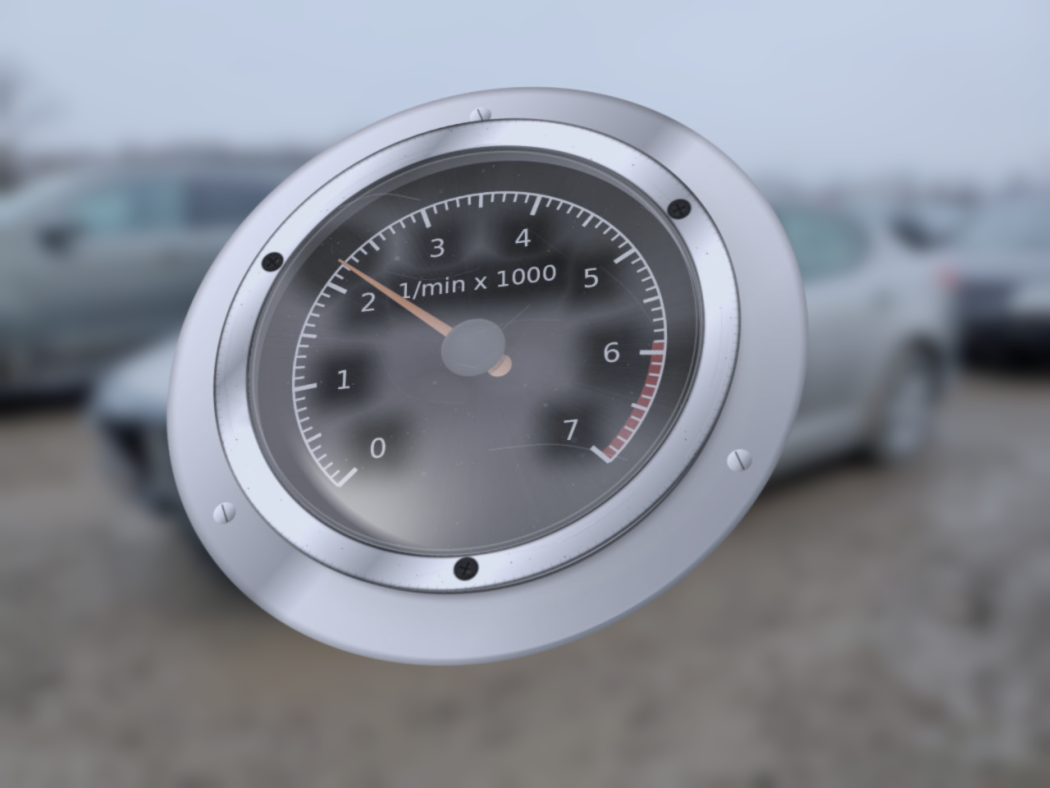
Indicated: 2200rpm
